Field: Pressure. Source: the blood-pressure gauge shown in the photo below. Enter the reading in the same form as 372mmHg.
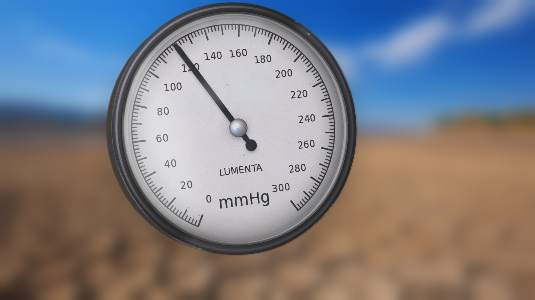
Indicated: 120mmHg
